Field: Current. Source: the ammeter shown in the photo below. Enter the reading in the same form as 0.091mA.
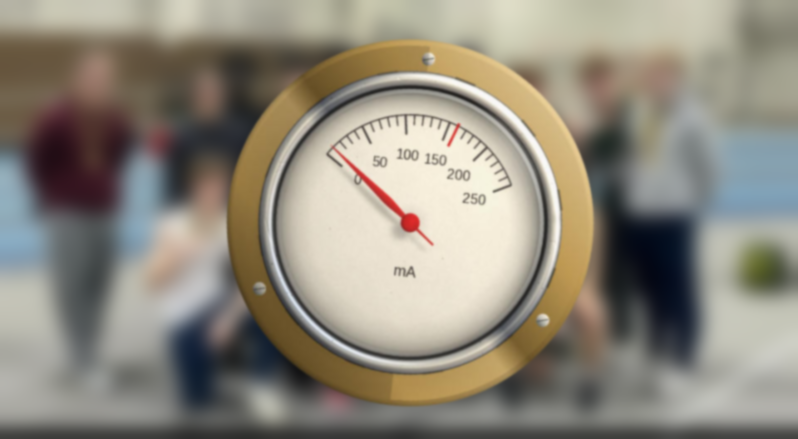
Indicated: 10mA
